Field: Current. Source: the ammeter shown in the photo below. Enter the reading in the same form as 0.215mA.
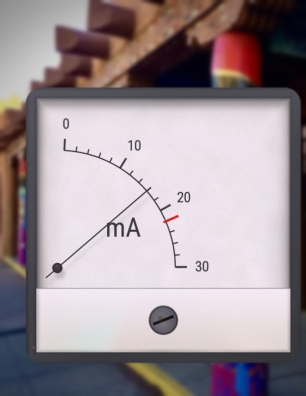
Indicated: 16mA
